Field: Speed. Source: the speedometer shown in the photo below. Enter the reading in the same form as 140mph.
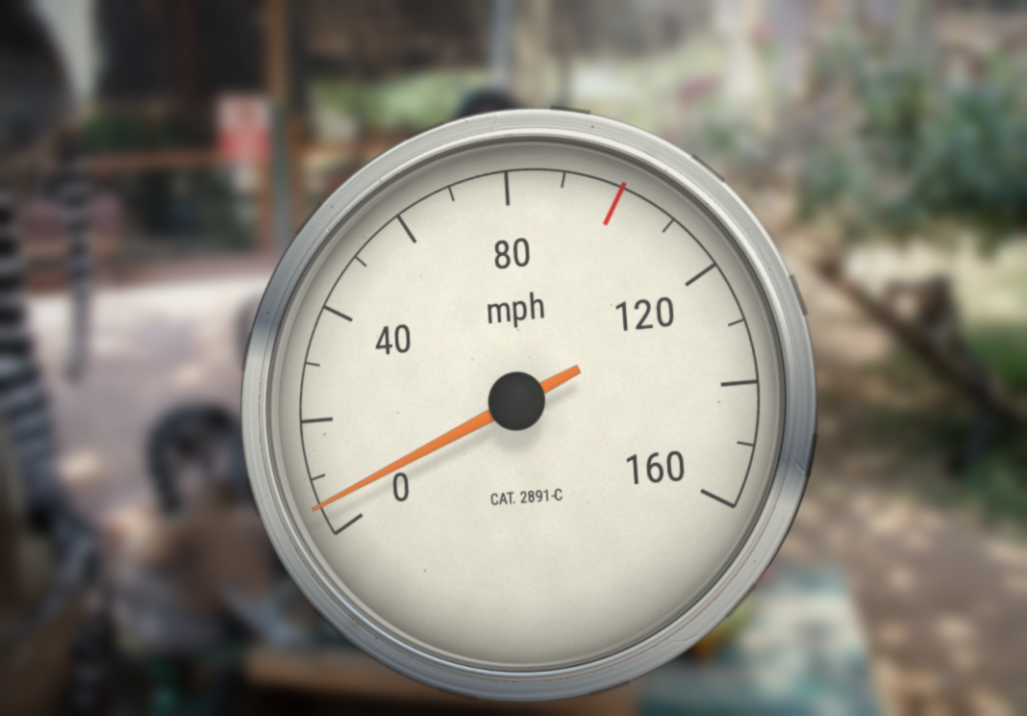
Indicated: 5mph
